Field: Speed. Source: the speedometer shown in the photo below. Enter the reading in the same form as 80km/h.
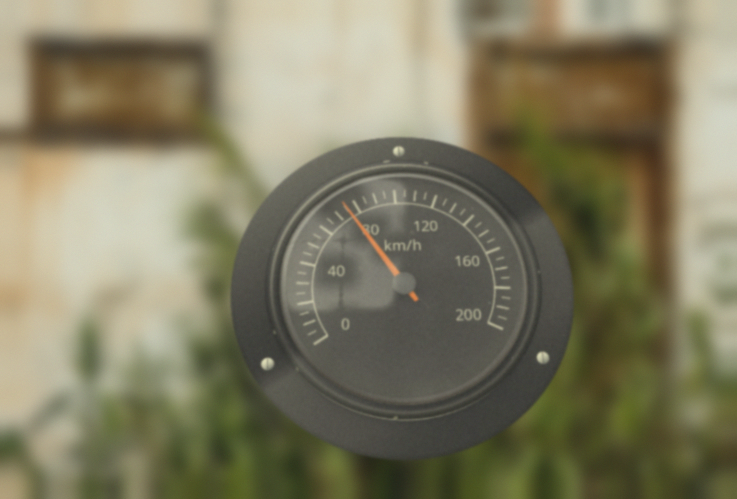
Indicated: 75km/h
